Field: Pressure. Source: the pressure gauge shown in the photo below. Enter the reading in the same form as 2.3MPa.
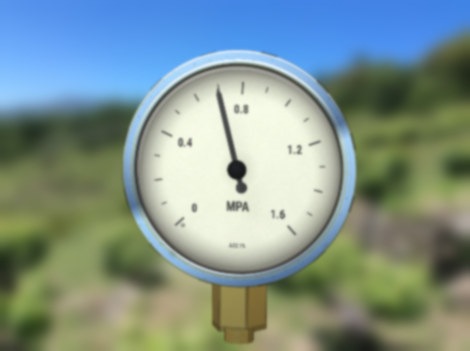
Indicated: 0.7MPa
